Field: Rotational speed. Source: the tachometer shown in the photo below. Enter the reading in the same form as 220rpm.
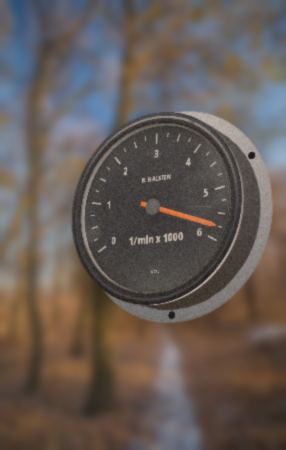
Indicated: 5750rpm
